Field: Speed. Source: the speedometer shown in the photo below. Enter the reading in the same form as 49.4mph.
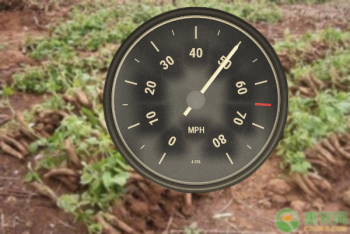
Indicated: 50mph
